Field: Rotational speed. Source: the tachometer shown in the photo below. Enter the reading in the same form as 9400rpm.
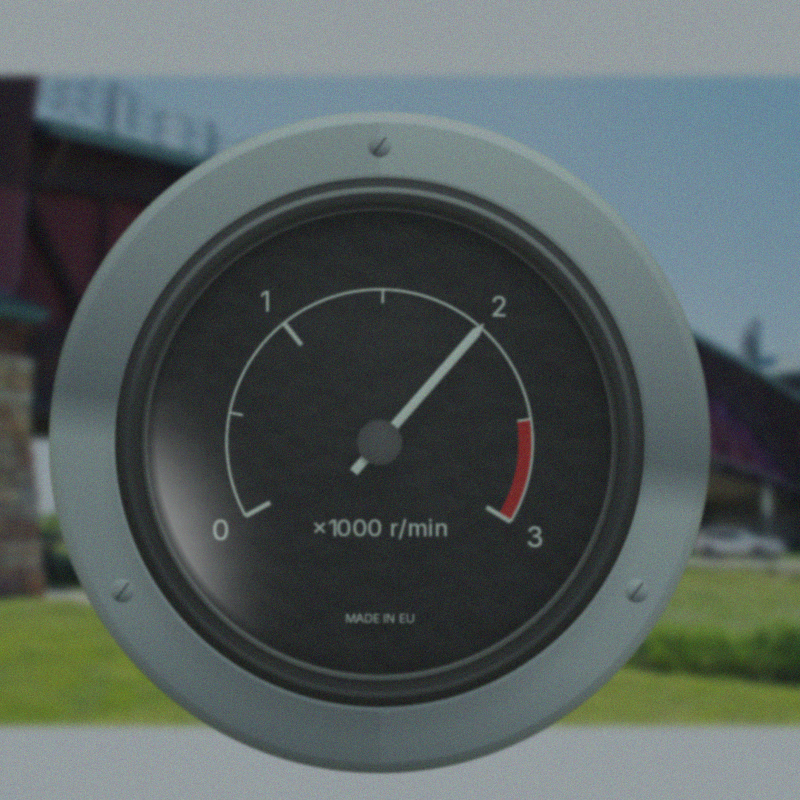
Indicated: 2000rpm
